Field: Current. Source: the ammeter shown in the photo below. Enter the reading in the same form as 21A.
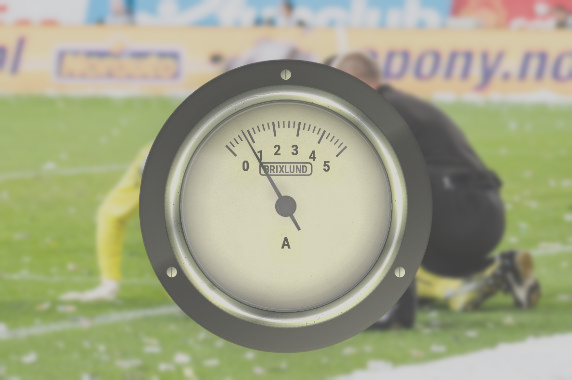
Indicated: 0.8A
